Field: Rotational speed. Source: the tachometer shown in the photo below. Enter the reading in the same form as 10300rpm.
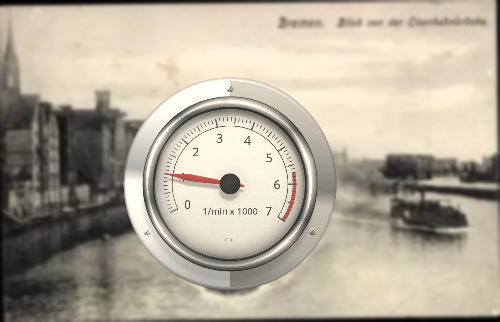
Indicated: 1000rpm
